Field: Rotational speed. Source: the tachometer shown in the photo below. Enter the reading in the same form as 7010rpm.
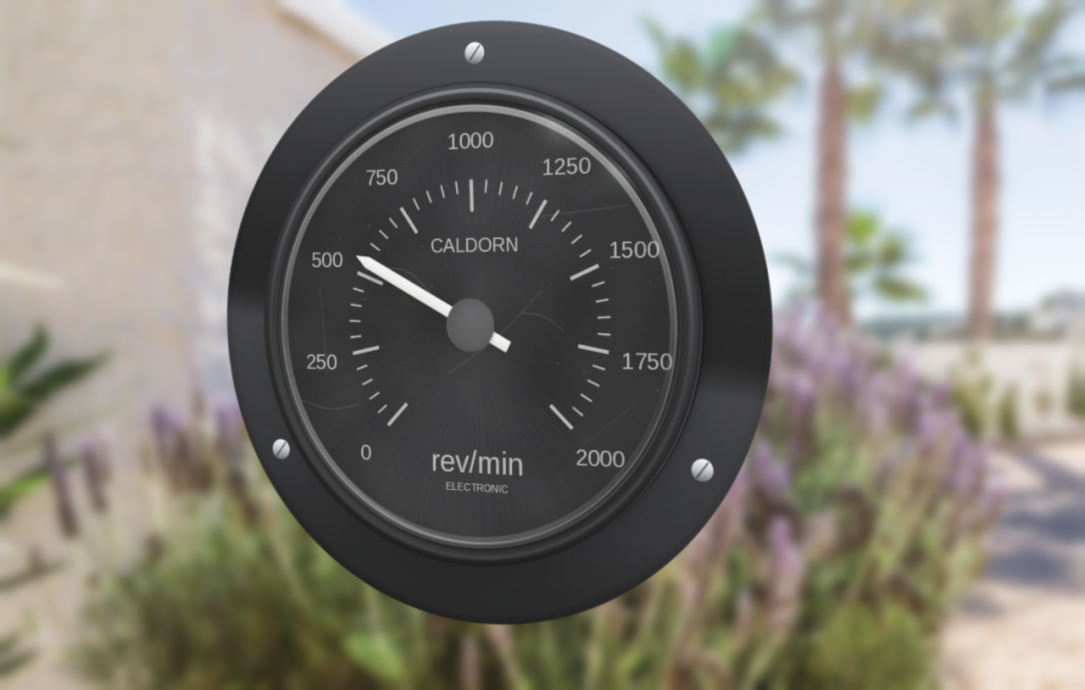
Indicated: 550rpm
